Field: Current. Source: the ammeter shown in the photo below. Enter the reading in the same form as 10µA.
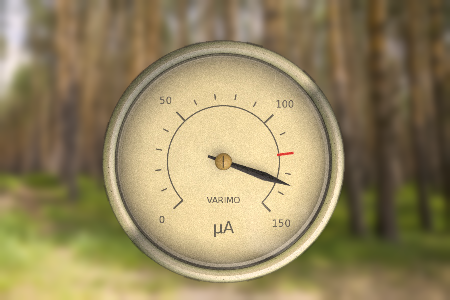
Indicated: 135µA
